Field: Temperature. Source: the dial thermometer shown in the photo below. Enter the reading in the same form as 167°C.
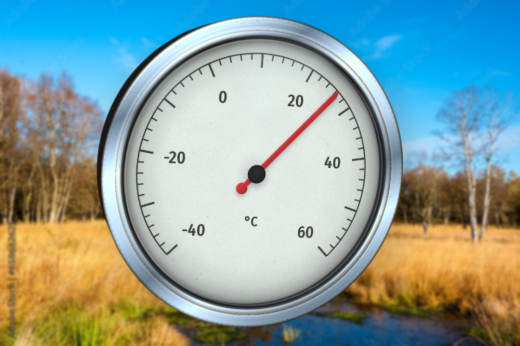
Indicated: 26°C
